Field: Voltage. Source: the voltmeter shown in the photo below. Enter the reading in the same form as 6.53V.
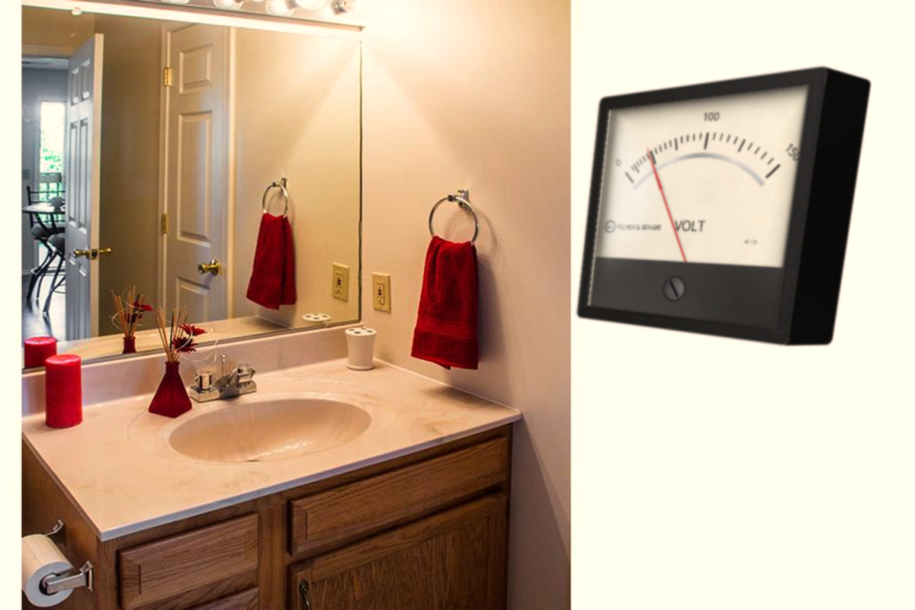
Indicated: 50V
